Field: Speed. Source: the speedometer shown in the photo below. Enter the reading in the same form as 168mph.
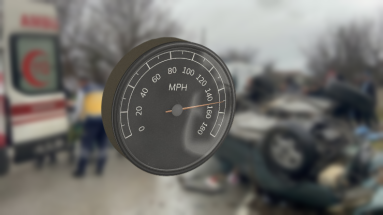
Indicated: 150mph
